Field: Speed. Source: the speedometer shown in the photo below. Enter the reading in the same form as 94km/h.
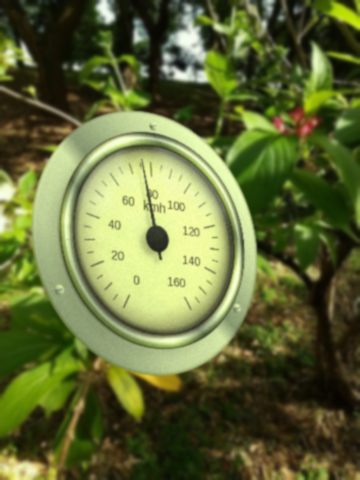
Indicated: 75km/h
